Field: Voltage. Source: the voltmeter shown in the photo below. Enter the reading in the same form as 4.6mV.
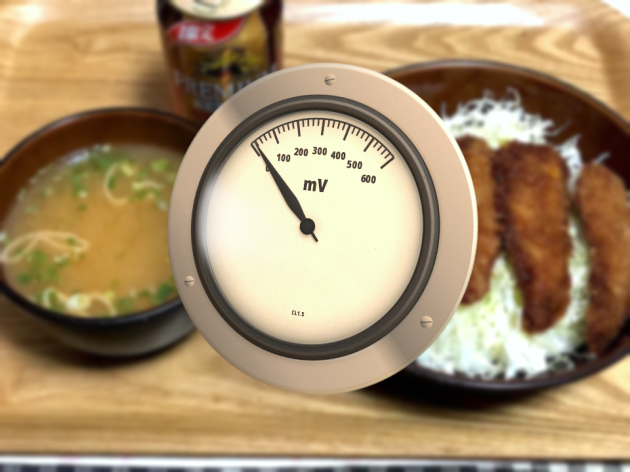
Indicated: 20mV
